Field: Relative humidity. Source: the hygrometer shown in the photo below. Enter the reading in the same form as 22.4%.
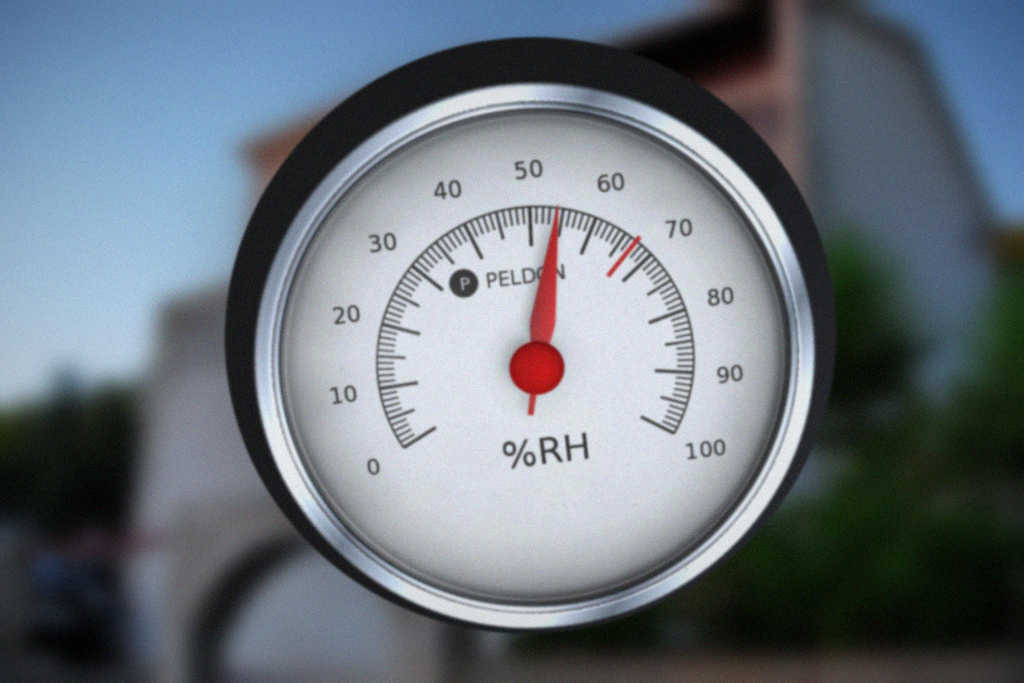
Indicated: 54%
